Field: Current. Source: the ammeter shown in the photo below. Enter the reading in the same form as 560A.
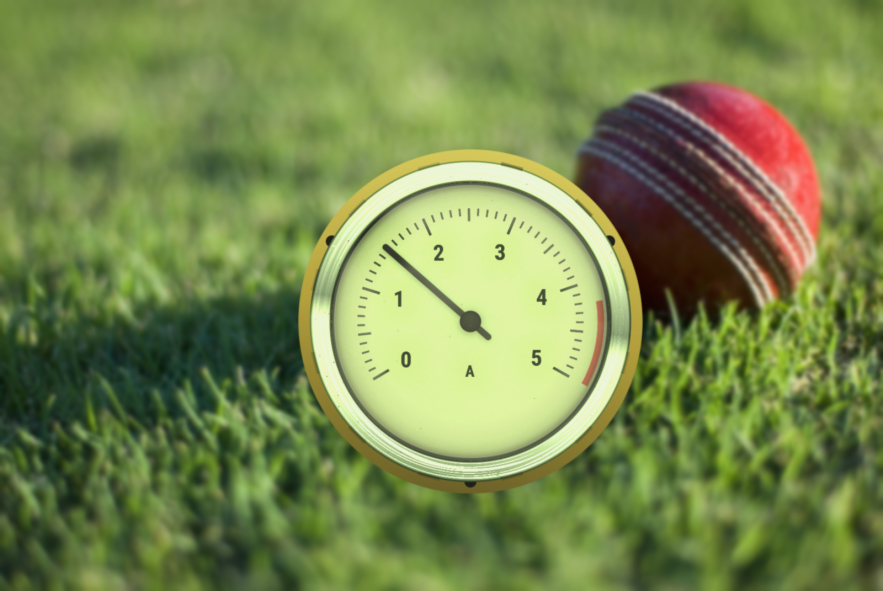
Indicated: 1.5A
